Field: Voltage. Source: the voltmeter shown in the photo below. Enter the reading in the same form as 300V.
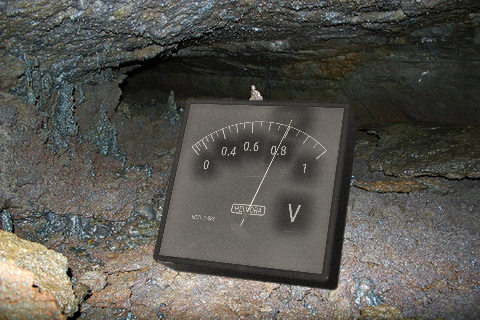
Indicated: 0.8V
